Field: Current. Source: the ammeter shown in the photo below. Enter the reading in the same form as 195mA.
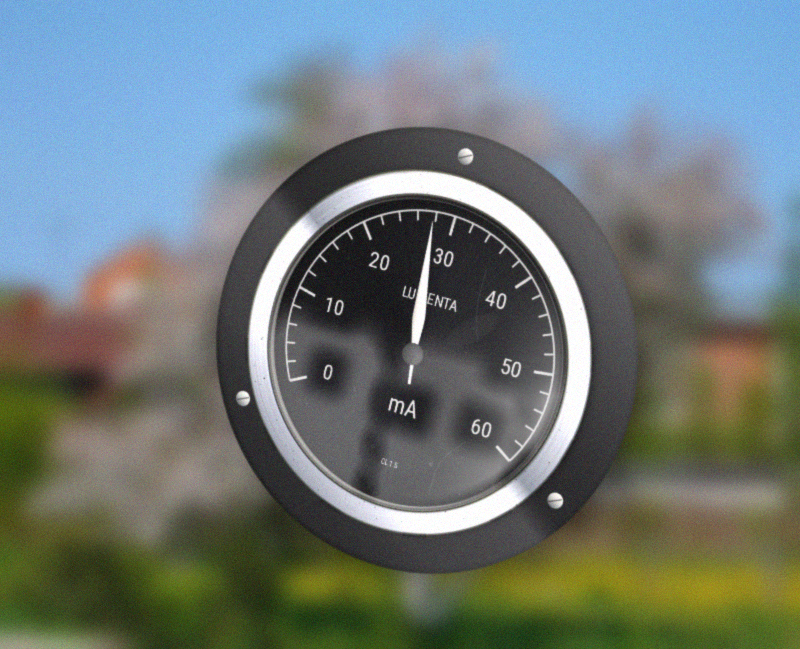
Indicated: 28mA
